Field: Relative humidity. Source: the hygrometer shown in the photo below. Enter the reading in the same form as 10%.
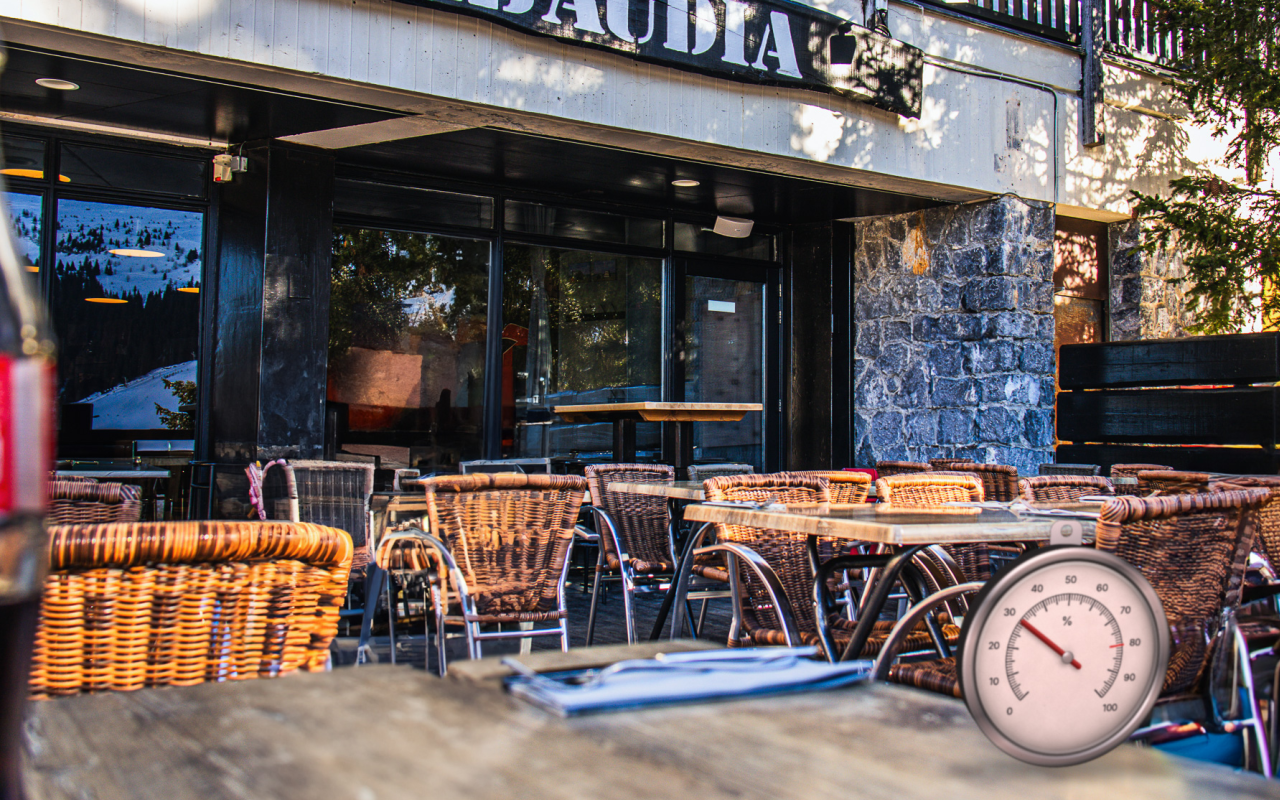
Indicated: 30%
